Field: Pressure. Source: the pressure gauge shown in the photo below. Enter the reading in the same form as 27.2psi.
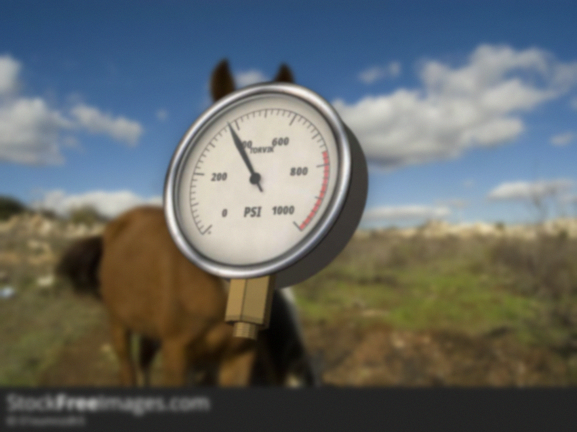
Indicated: 380psi
